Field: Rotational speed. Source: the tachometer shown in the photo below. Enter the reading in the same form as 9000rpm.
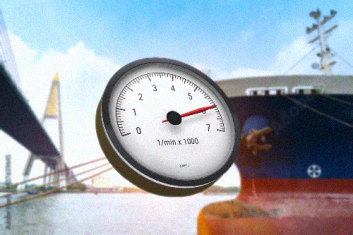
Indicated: 6000rpm
